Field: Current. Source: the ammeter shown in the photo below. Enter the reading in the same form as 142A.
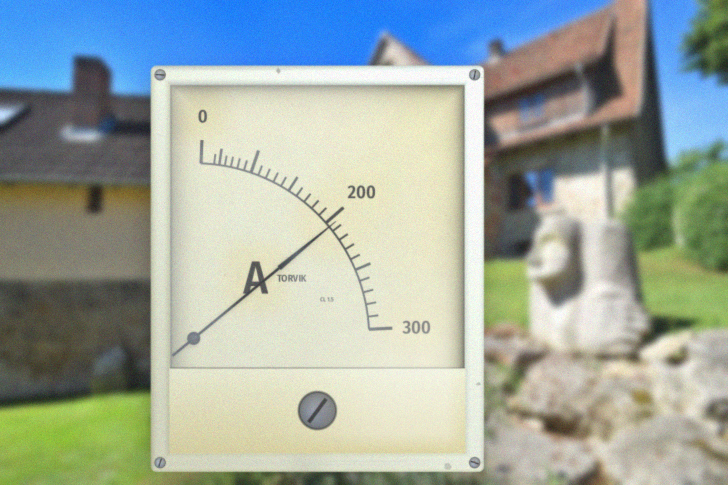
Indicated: 205A
